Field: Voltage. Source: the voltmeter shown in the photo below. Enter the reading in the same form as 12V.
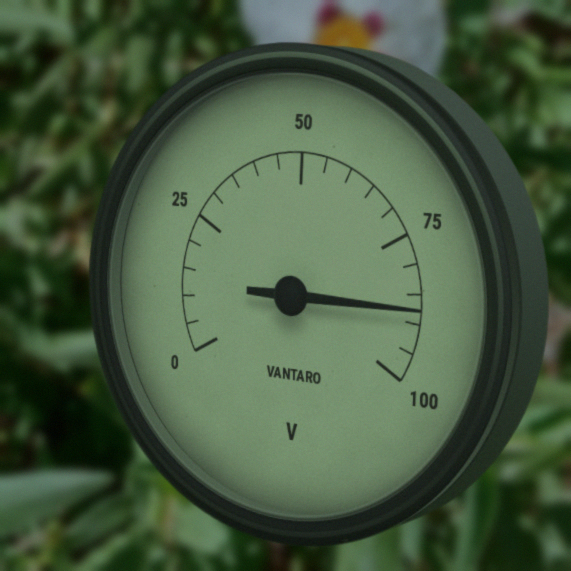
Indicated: 87.5V
